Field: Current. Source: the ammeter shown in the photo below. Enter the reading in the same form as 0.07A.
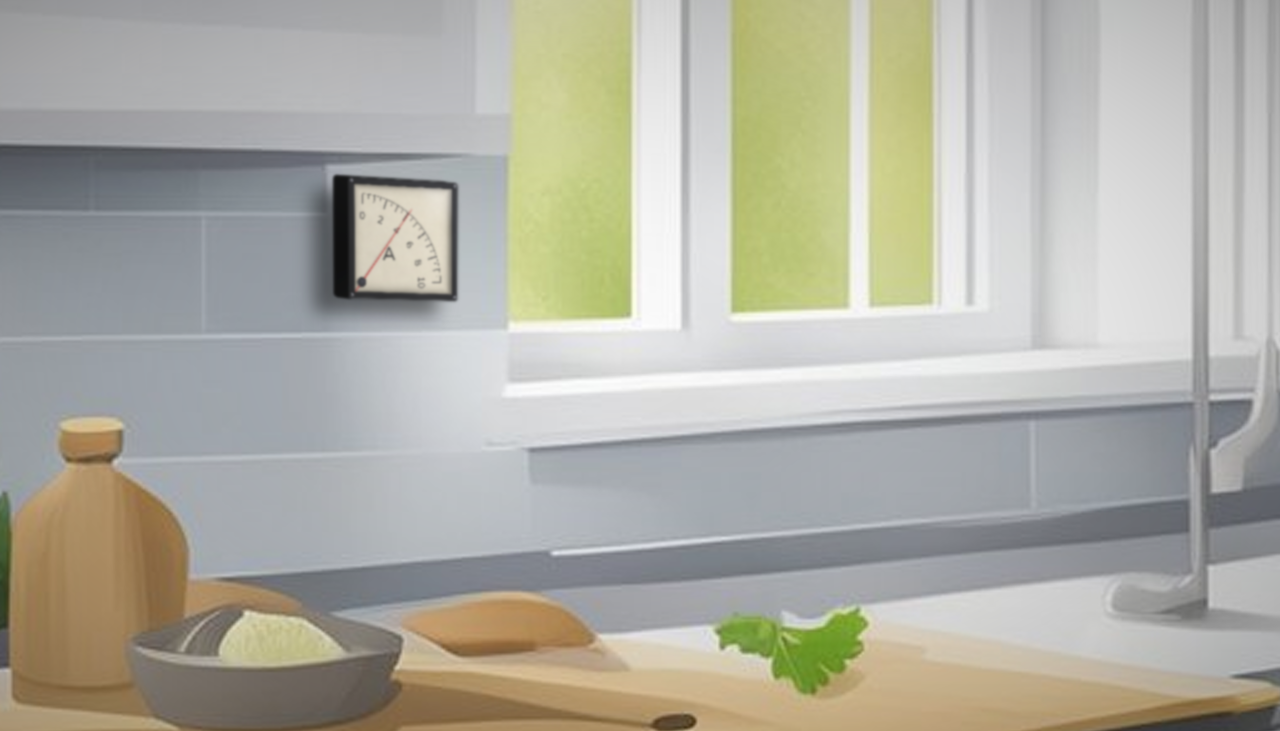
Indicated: 4A
